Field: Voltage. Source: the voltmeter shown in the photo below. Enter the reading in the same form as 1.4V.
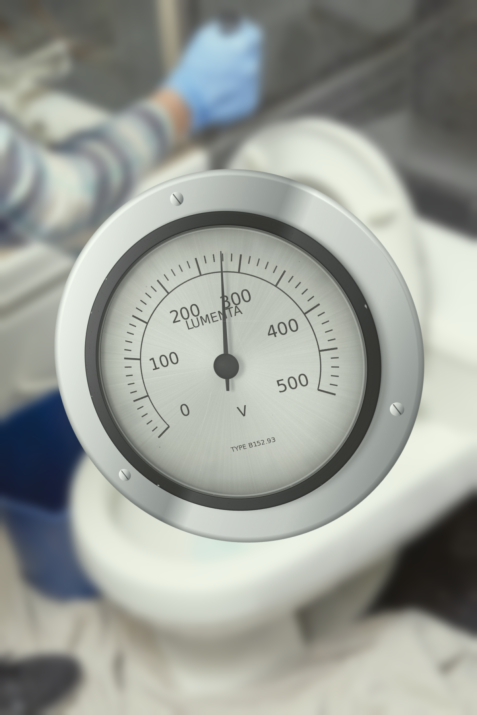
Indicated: 280V
